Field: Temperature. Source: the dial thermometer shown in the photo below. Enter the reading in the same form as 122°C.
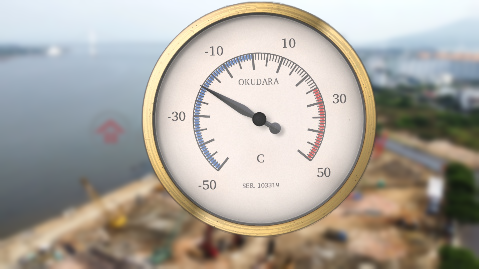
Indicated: -20°C
